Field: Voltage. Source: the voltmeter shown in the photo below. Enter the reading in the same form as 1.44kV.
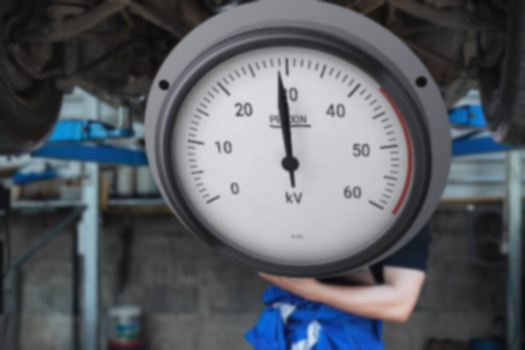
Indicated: 29kV
